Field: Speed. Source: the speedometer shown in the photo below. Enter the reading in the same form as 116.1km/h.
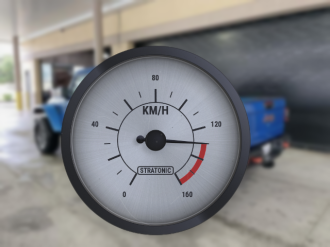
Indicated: 130km/h
